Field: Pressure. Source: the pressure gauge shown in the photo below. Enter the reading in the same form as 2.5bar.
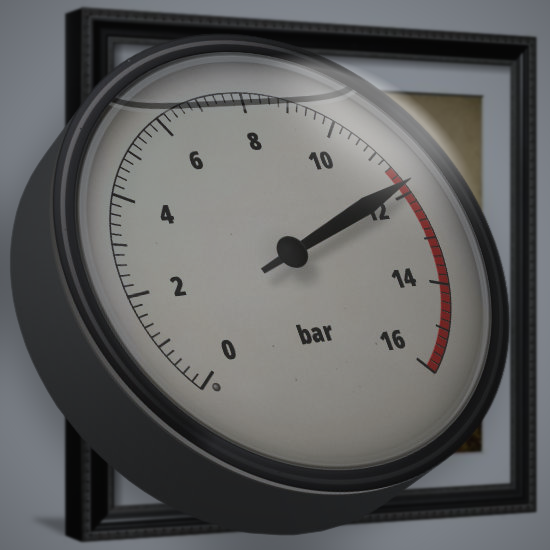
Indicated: 11.8bar
